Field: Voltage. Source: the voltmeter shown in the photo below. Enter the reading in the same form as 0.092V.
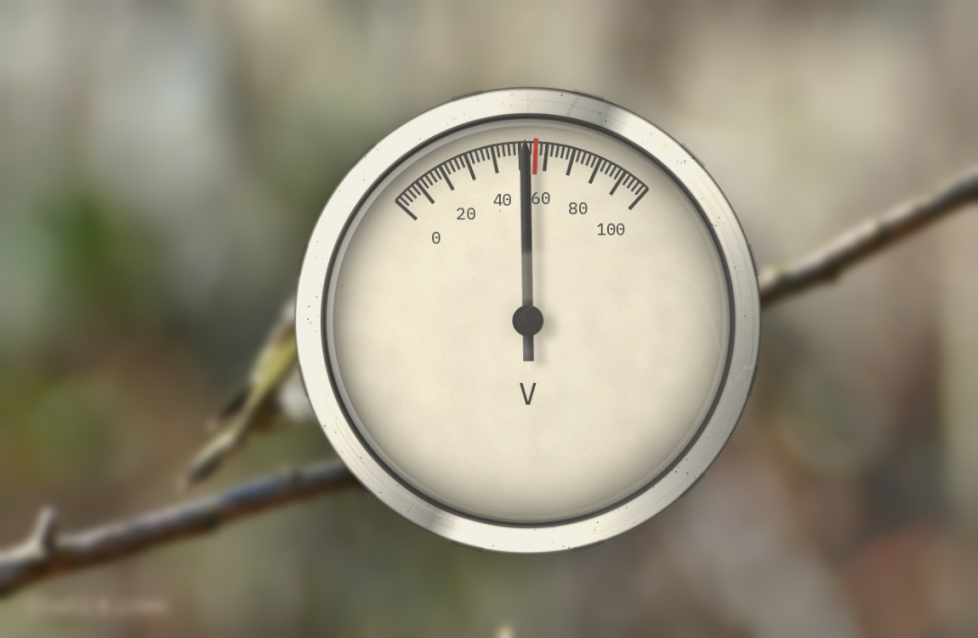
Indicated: 52V
